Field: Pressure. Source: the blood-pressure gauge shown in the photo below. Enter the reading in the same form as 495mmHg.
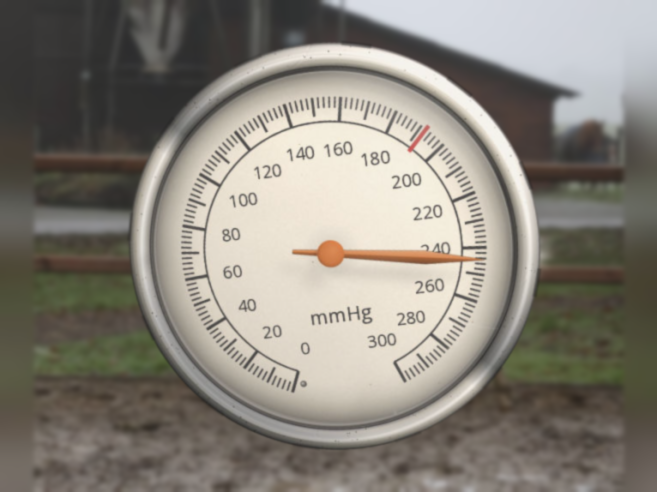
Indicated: 244mmHg
